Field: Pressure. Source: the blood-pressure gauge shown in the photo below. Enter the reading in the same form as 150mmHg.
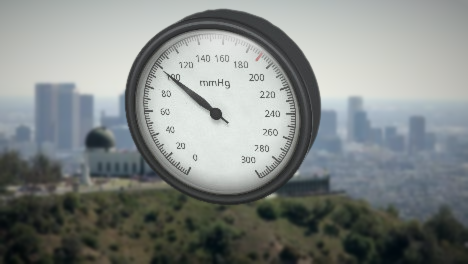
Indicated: 100mmHg
